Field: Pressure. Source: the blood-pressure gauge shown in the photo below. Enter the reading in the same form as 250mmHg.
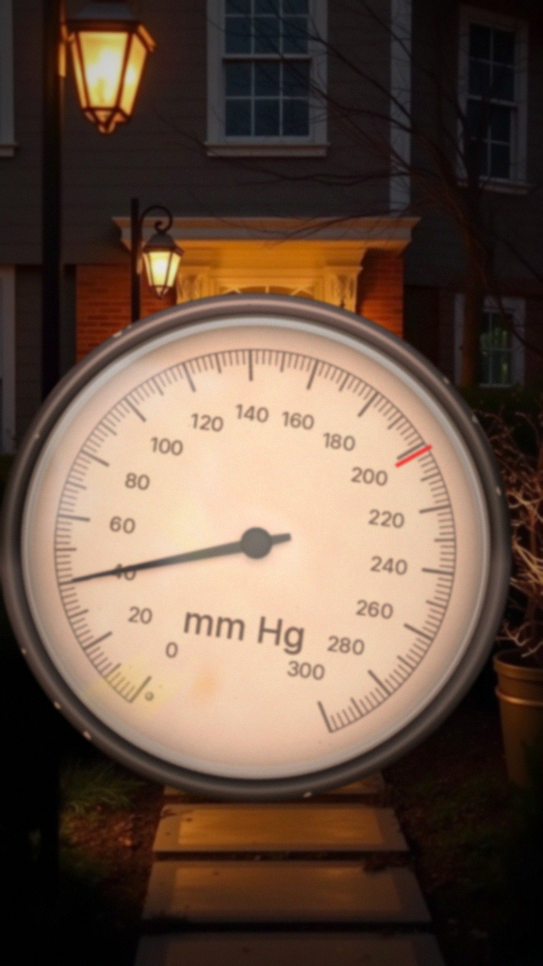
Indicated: 40mmHg
